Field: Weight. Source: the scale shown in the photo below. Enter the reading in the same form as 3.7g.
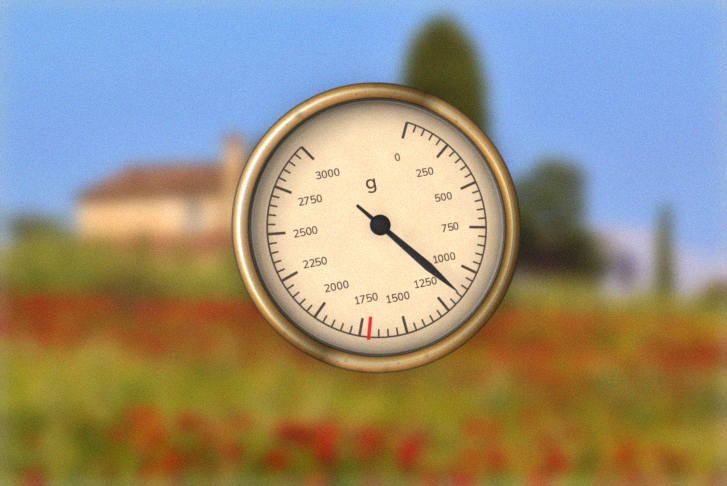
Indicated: 1150g
